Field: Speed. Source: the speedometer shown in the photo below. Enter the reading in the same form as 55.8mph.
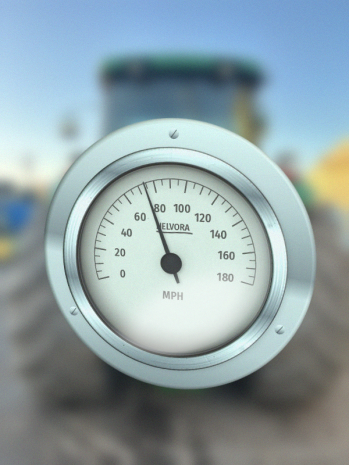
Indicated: 75mph
